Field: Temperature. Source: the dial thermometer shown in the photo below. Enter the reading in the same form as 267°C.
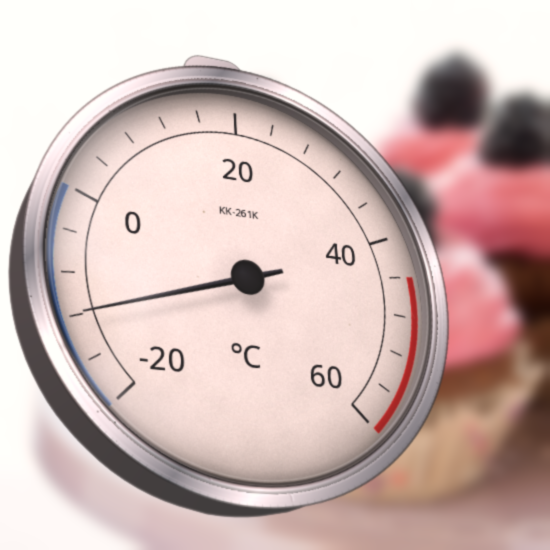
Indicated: -12°C
